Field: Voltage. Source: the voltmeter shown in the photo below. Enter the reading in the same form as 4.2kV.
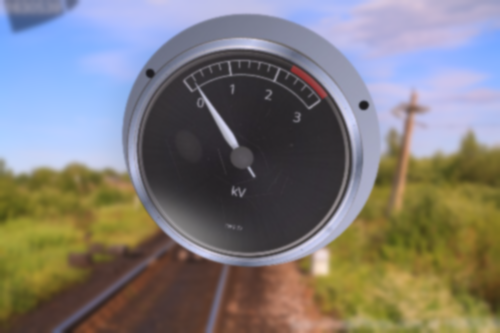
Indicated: 0.2kV
